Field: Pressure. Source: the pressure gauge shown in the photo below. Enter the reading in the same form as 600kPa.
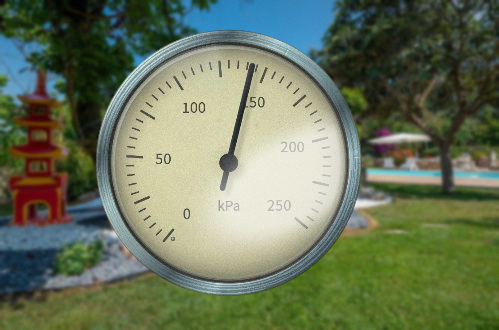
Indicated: 142.5kPa
